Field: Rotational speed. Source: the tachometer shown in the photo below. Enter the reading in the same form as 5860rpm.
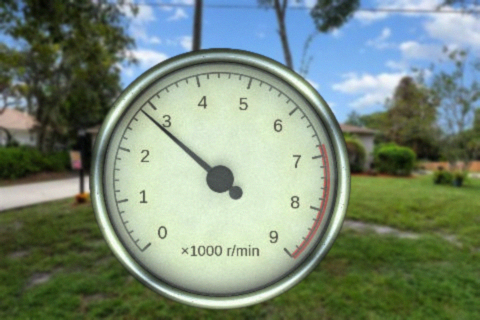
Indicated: 2800rpm
